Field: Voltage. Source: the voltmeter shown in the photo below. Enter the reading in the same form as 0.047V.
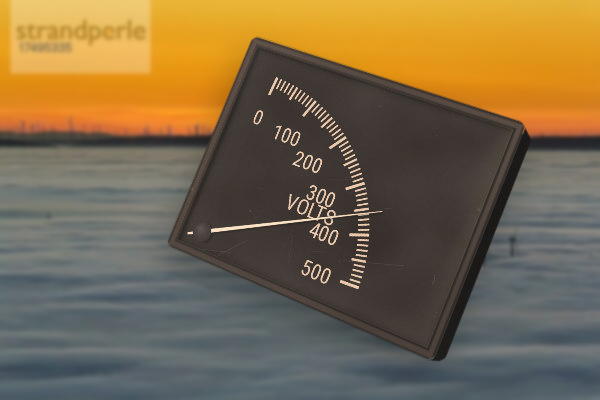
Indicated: 360V
